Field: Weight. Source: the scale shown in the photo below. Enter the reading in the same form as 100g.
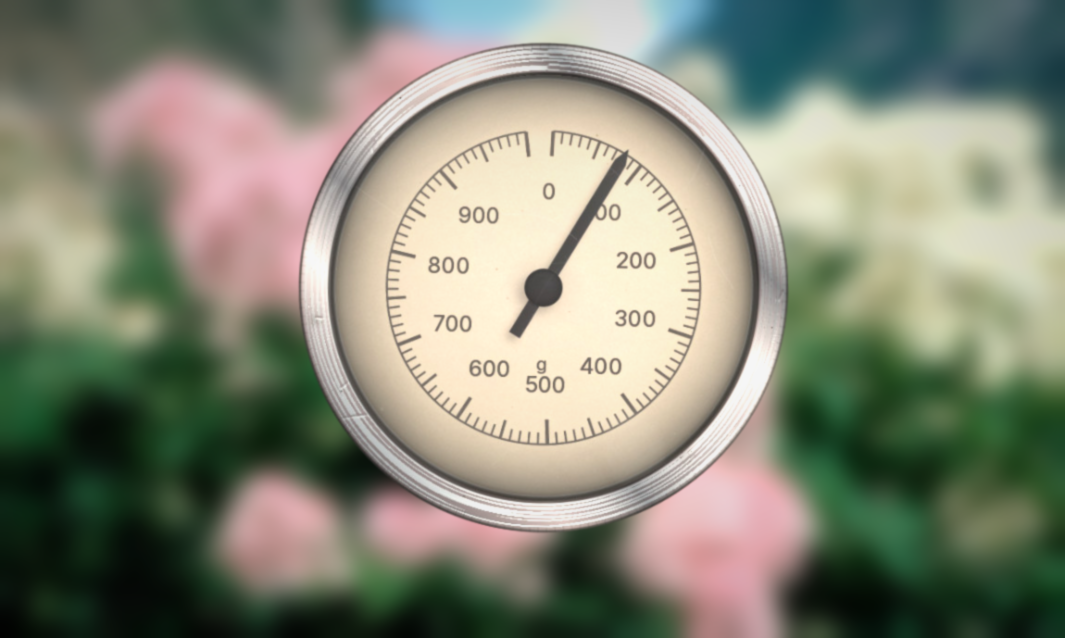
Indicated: 80g
